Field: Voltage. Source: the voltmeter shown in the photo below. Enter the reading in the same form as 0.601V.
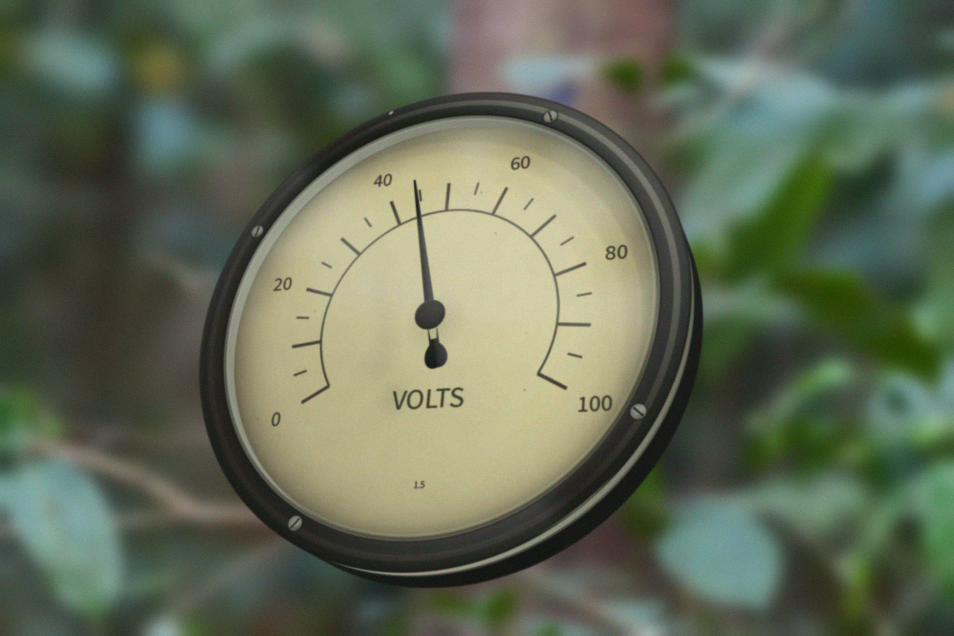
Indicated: 45V
